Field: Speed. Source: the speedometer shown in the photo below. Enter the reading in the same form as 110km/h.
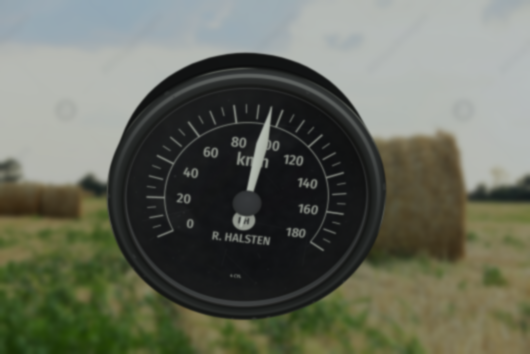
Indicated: 95km/h
